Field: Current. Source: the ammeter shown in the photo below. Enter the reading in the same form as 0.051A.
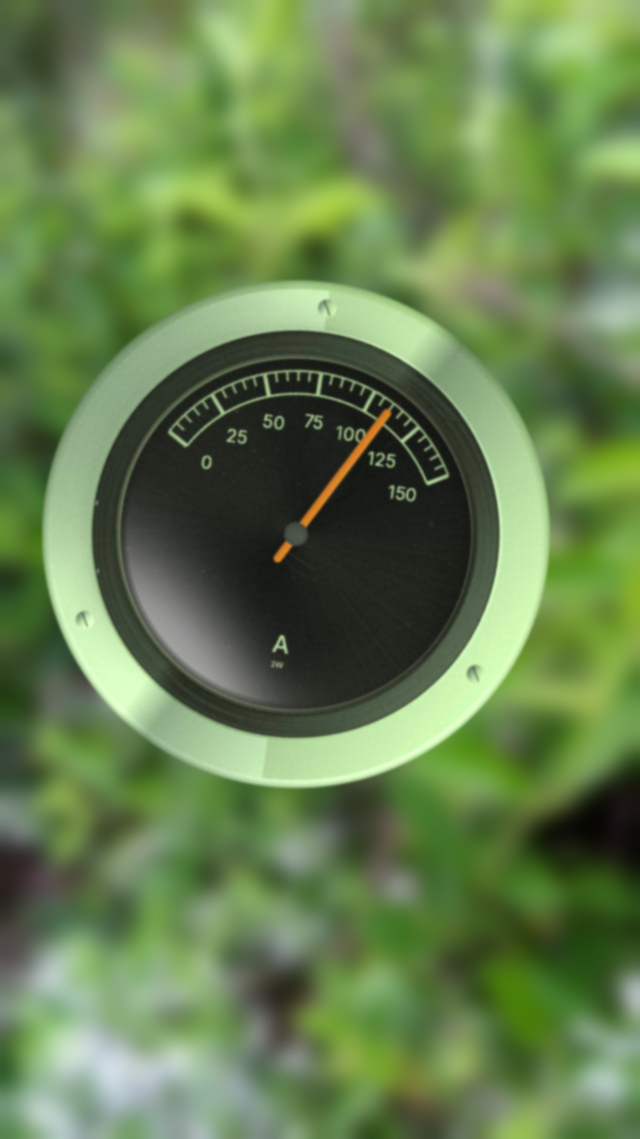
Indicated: 110A
